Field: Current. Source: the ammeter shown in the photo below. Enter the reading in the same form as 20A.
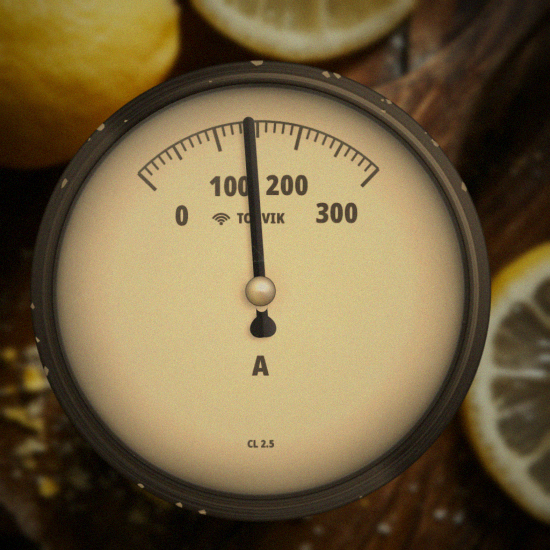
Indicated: 140A
